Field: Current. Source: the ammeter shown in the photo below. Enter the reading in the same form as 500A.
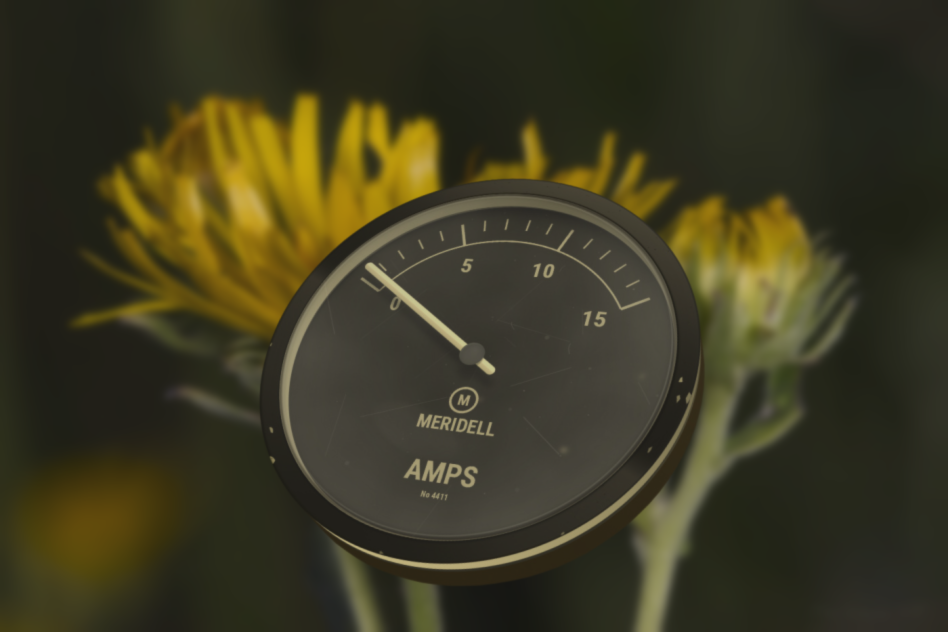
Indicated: 0.5A
